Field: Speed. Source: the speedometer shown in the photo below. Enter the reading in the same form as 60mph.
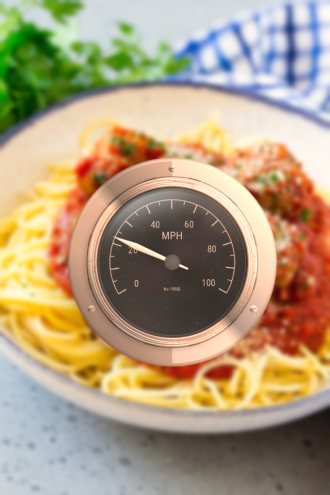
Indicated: 22.5mph
